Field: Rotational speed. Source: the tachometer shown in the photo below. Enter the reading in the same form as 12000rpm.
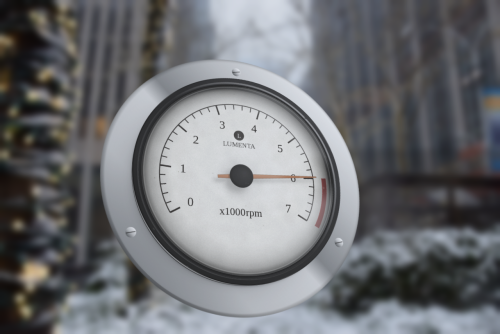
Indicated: 6000rpm
